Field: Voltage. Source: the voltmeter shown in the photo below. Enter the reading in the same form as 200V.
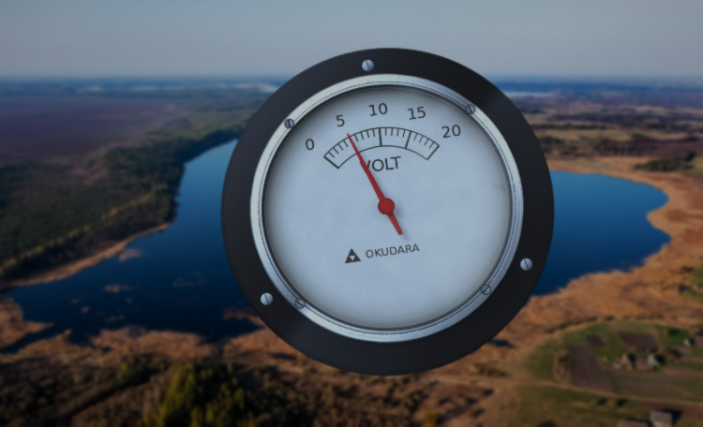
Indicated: 5V
